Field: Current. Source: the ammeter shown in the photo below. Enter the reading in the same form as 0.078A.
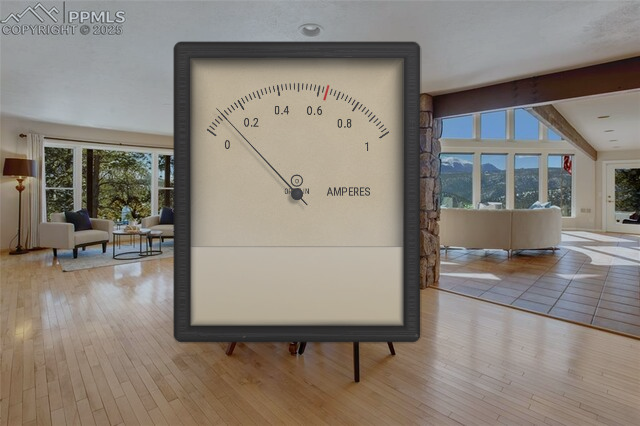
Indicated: 0.1A
